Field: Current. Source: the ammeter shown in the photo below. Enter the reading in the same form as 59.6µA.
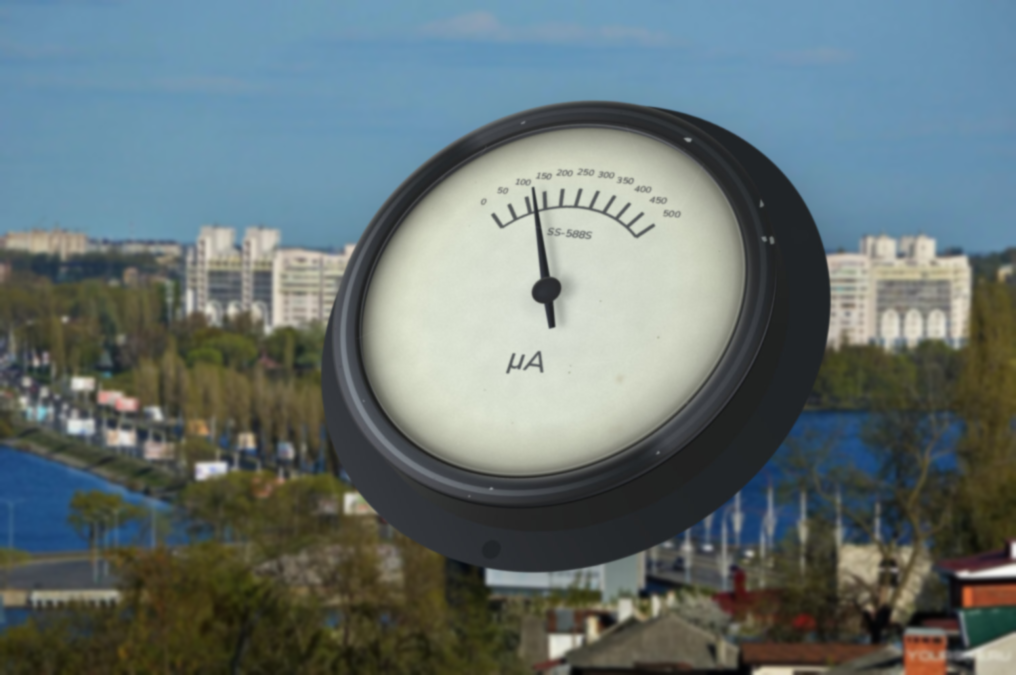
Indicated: 125µA
